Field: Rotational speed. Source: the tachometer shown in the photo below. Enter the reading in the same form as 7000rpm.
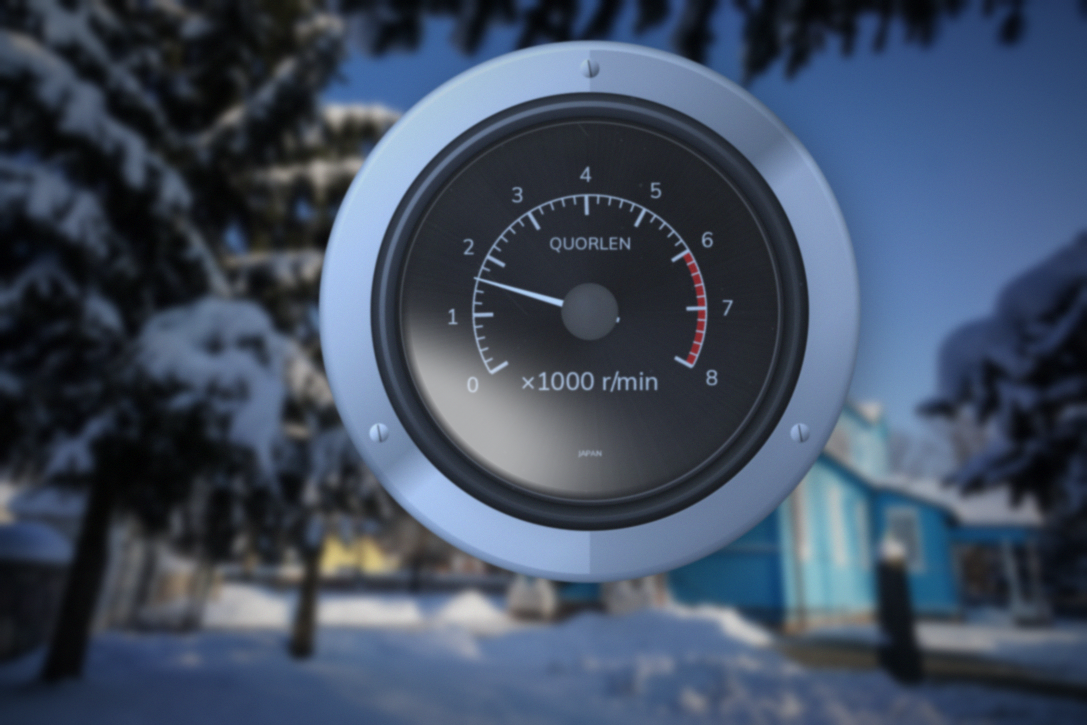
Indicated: 1600rpm
